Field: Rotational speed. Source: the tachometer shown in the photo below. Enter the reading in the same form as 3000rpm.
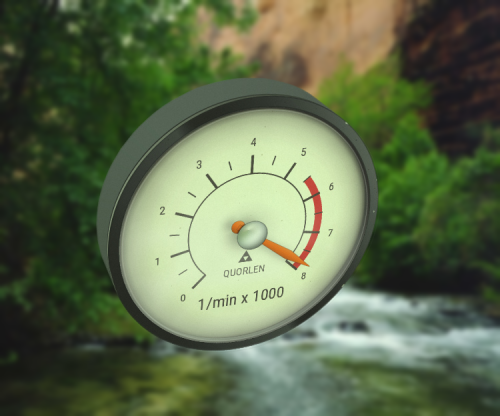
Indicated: 7750rpm
